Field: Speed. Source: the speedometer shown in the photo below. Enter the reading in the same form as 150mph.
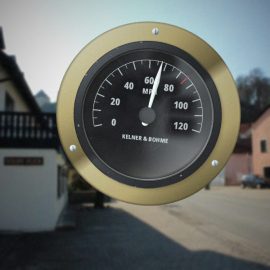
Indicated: 67.5mph
